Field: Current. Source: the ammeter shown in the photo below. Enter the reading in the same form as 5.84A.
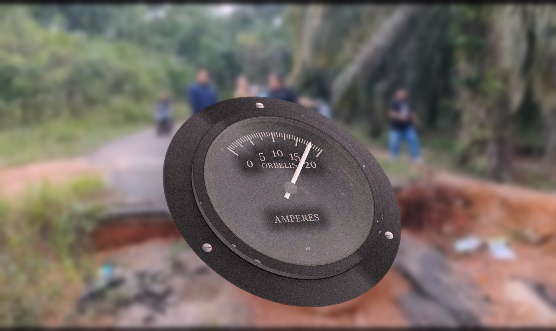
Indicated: 17.5A
